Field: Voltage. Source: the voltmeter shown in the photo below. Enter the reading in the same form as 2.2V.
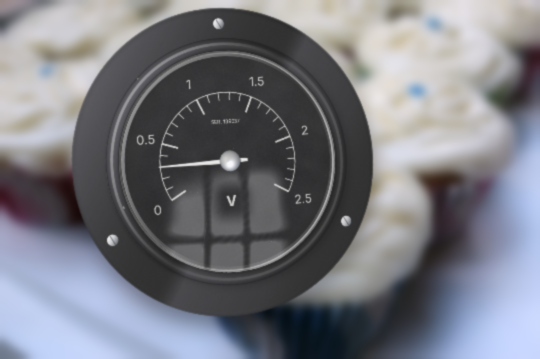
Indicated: 0.3V
